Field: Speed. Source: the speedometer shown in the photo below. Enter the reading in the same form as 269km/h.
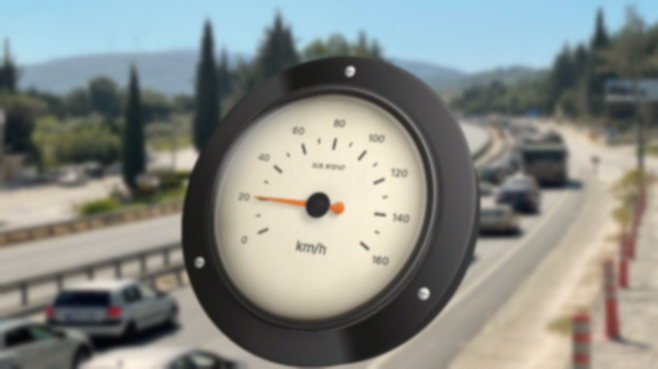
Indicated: 20km/h
